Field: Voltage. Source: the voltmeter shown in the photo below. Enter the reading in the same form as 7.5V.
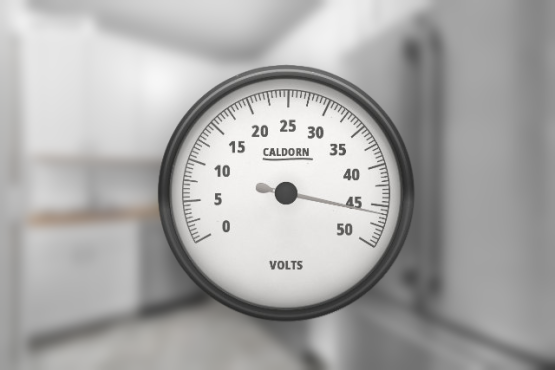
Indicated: 46V
